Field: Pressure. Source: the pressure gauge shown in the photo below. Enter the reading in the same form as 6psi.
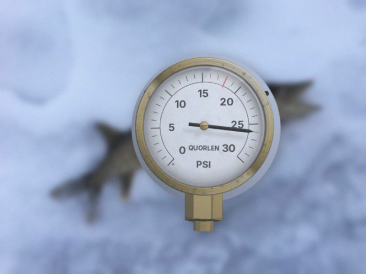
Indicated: 26psi
